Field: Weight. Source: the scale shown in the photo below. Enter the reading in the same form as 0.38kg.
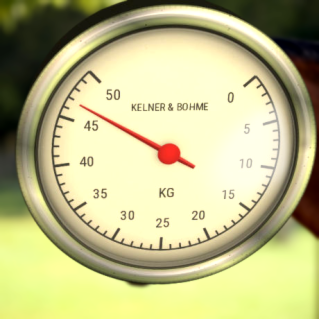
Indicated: 47kg
